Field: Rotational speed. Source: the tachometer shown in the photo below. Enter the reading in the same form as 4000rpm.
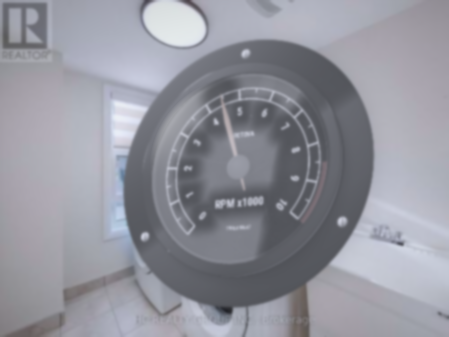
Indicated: 4500rpm
